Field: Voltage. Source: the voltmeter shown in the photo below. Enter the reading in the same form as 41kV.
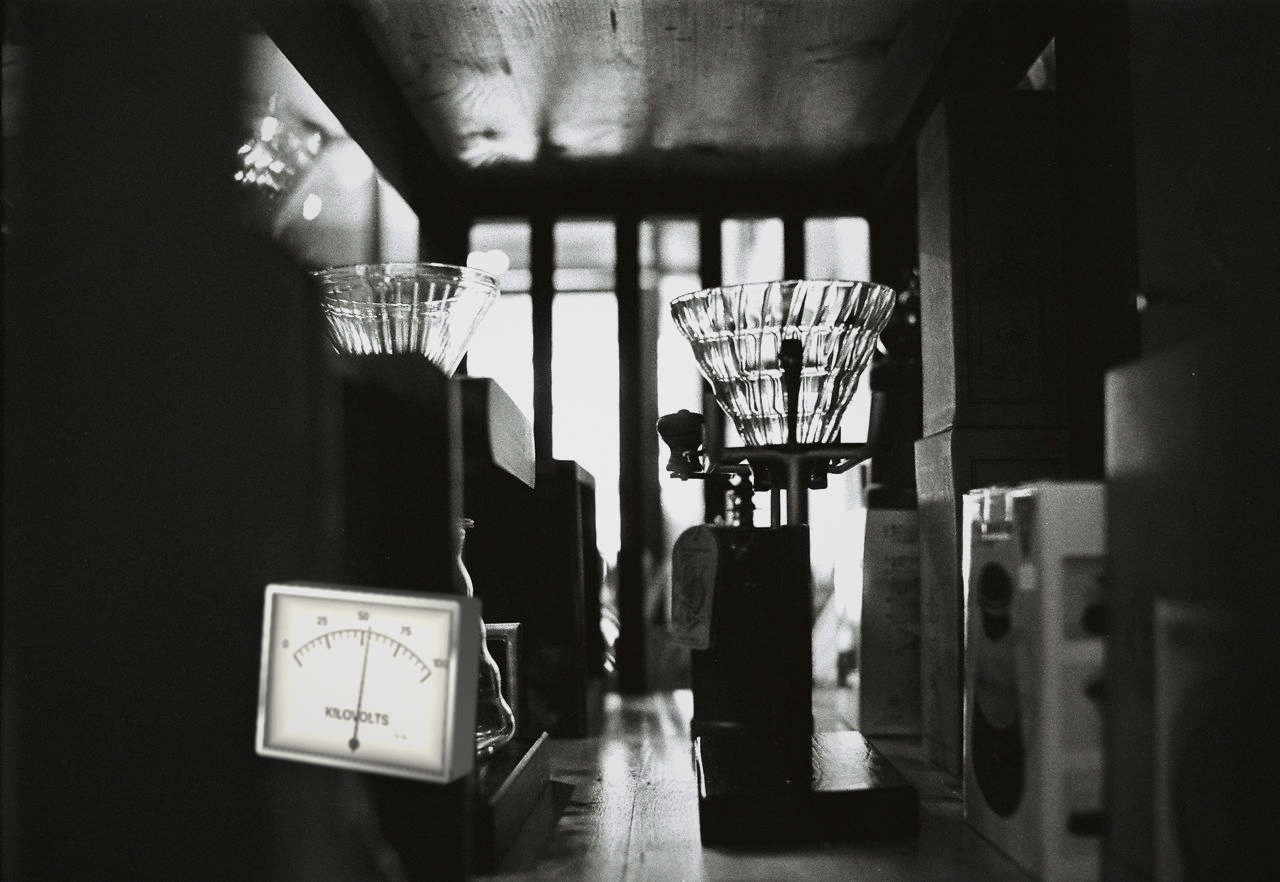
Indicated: 55kV
